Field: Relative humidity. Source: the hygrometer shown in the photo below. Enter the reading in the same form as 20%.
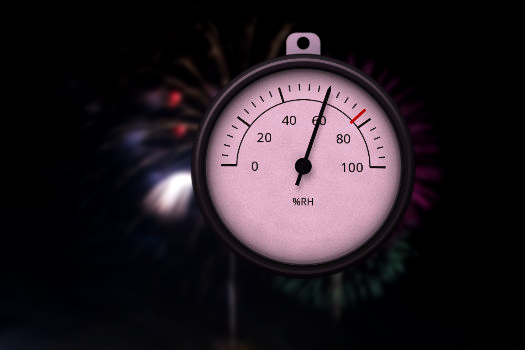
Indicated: 60%
